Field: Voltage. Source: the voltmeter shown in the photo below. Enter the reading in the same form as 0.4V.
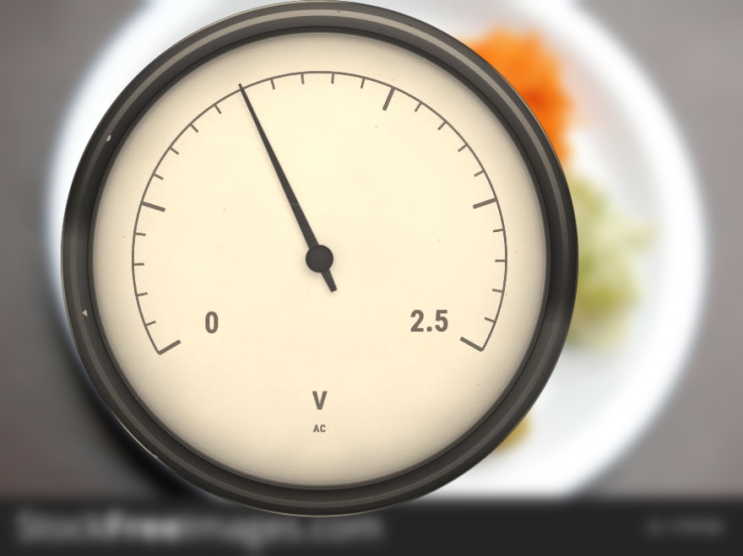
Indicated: 1V
